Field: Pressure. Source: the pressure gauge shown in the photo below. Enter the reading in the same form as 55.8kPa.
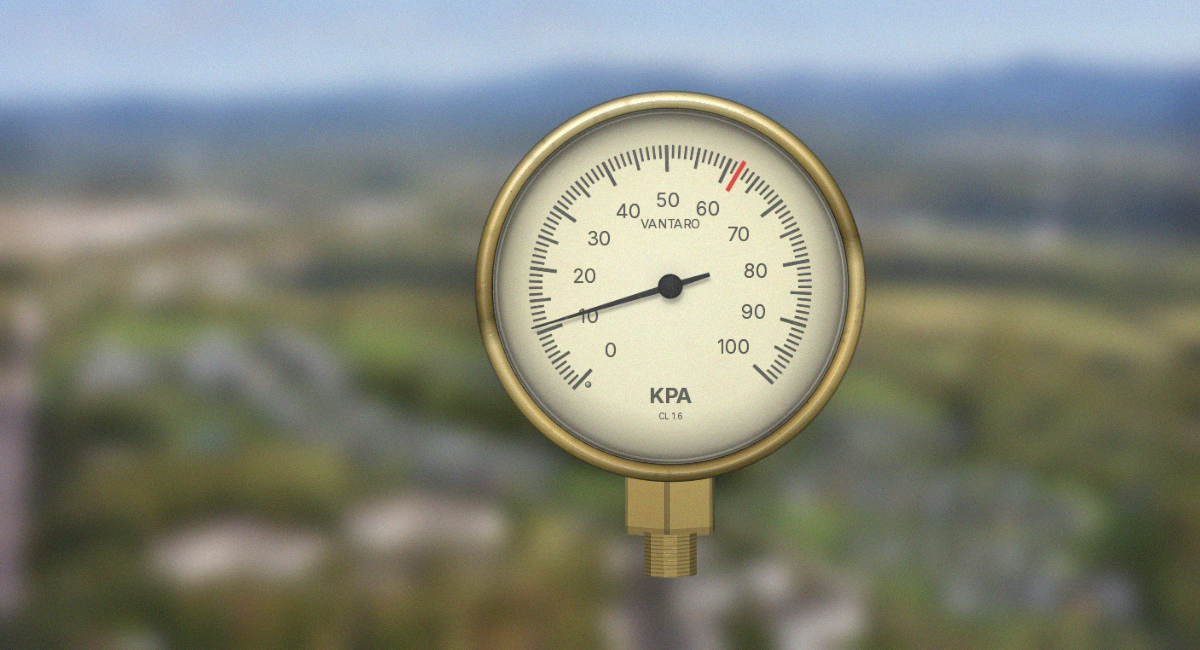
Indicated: 11kPa
